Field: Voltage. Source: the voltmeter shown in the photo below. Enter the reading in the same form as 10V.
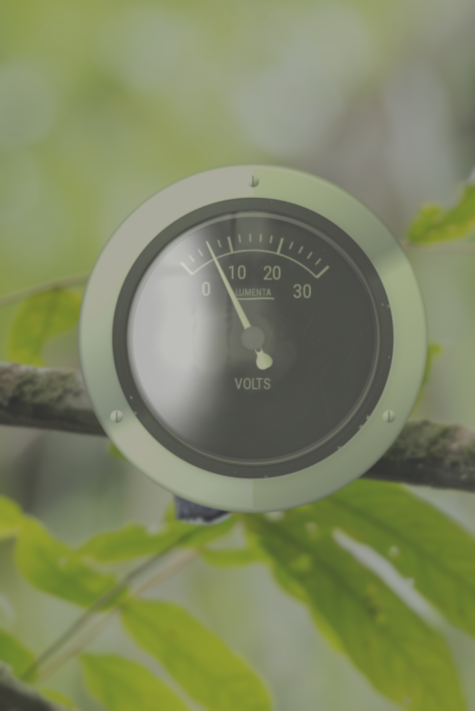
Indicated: 6V
